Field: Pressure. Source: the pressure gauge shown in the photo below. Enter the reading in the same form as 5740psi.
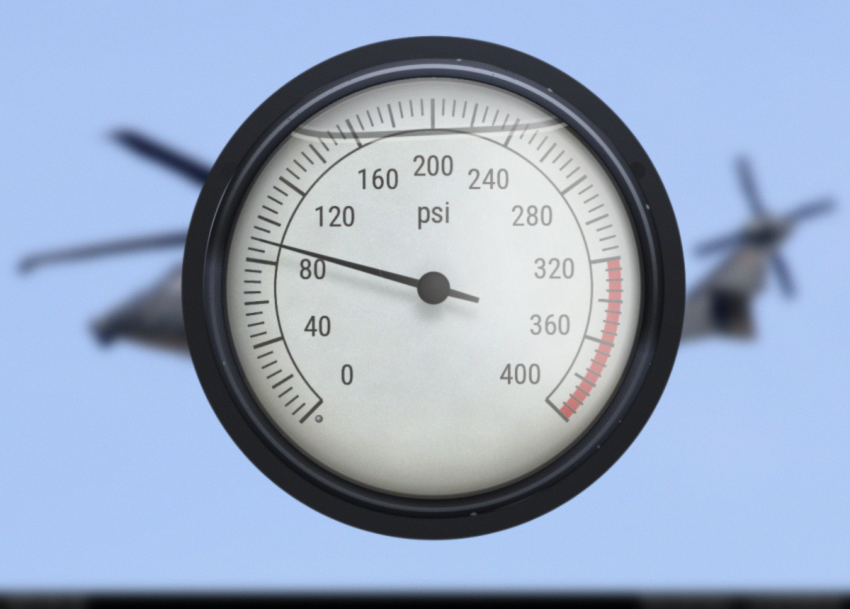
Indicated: 90psi
